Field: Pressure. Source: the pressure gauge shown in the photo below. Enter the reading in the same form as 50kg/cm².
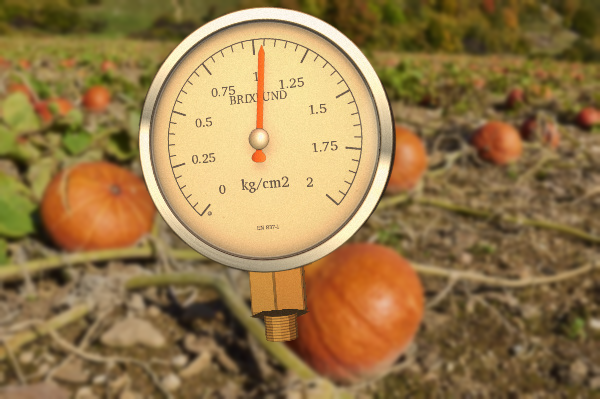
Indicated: 1.05kg/cm²
